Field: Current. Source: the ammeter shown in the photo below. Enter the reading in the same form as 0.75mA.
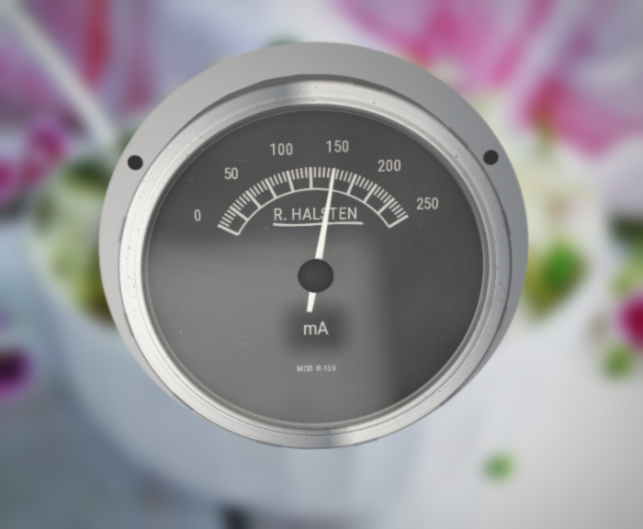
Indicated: 150mA
